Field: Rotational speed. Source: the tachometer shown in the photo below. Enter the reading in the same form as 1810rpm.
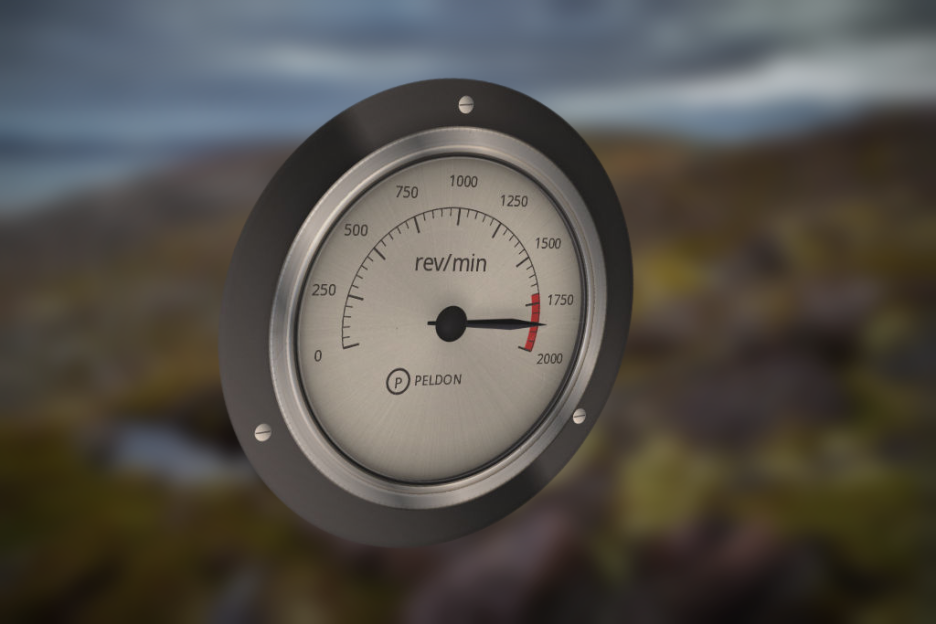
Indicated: 1850rpm
